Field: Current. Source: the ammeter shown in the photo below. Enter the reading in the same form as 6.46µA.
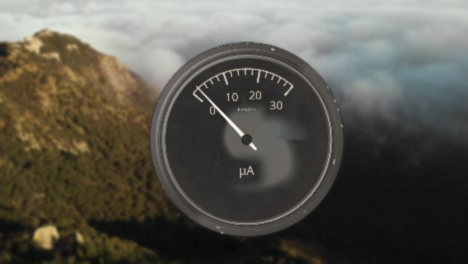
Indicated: 2µA
